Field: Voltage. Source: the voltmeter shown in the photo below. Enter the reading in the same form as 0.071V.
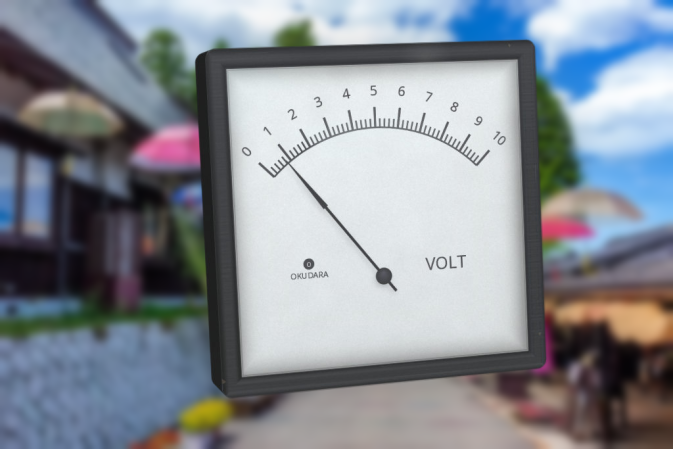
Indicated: 0.8V
